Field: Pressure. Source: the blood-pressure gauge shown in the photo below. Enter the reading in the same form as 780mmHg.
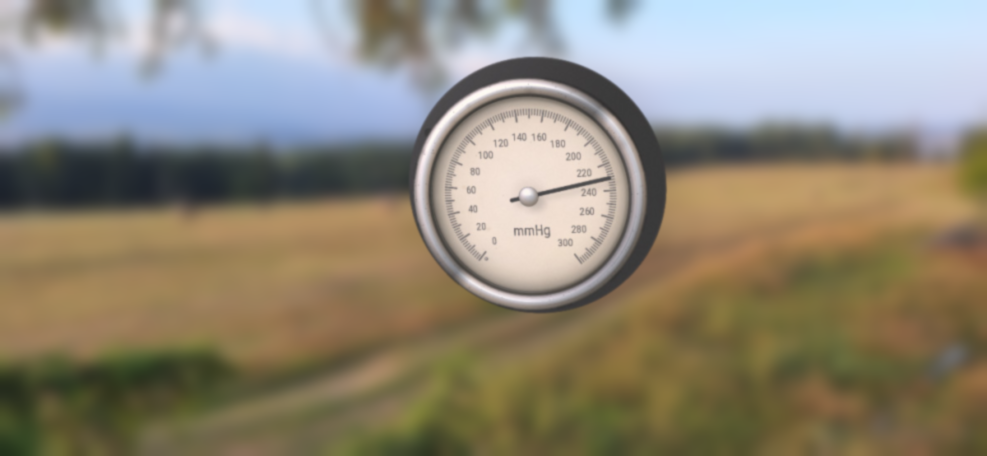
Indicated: 230mmHg
